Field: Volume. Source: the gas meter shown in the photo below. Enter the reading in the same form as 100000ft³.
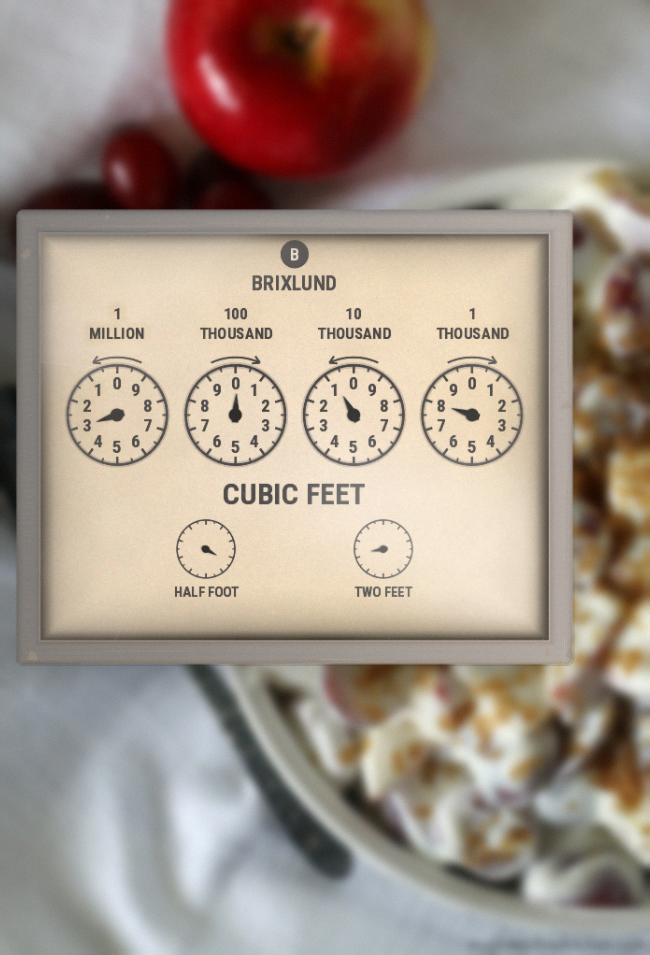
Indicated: 300800ft³
